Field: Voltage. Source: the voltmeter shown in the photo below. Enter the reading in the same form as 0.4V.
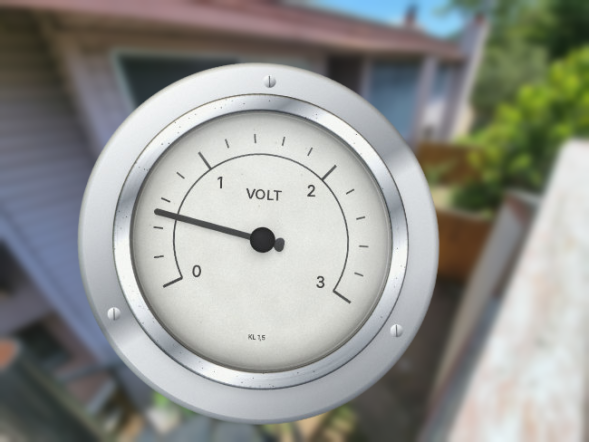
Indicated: 0.5V
